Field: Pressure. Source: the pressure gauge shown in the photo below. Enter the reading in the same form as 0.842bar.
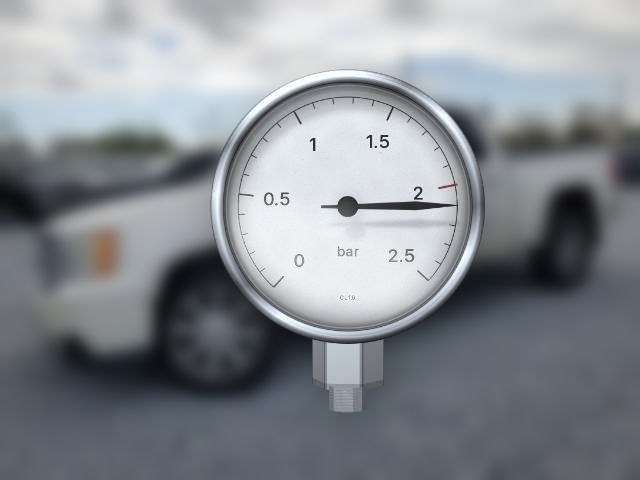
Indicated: 2.1bar
